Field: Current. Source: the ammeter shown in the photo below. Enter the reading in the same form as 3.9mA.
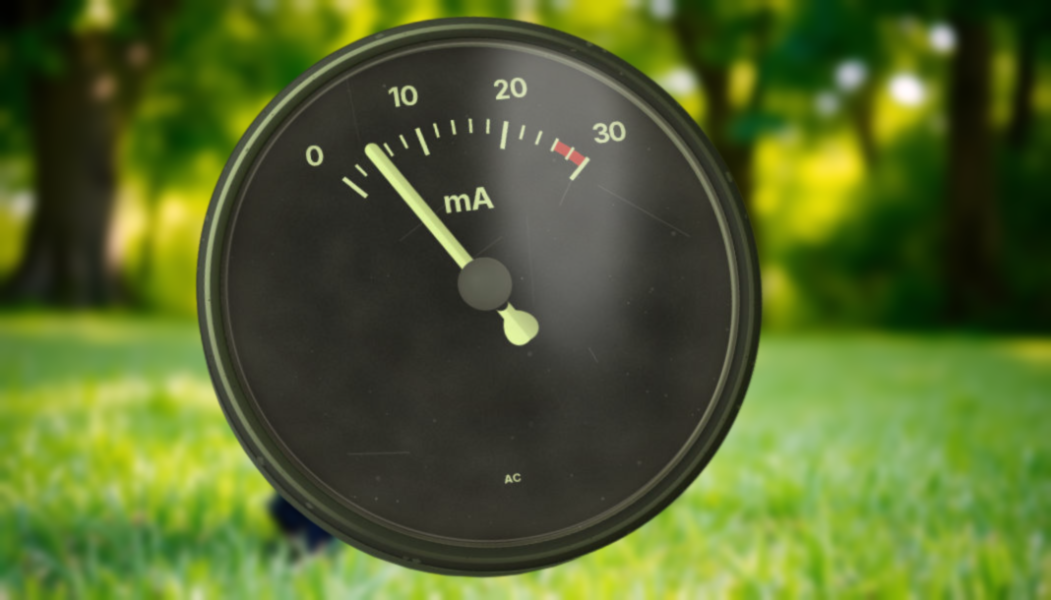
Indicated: 4mA
